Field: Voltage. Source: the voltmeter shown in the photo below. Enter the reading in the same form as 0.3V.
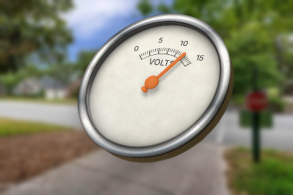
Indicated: 12.5V
